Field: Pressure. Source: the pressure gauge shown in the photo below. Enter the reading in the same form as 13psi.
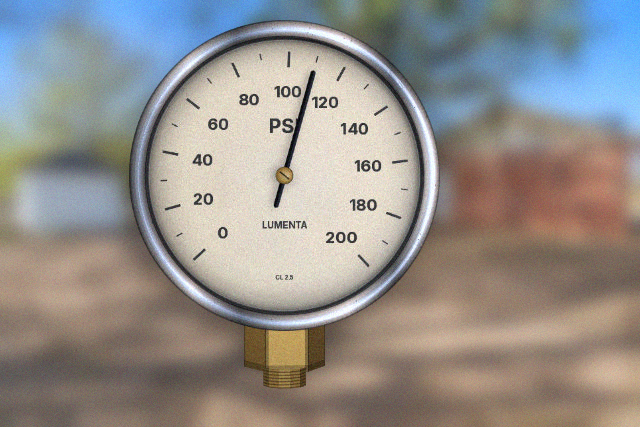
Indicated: 110psi
